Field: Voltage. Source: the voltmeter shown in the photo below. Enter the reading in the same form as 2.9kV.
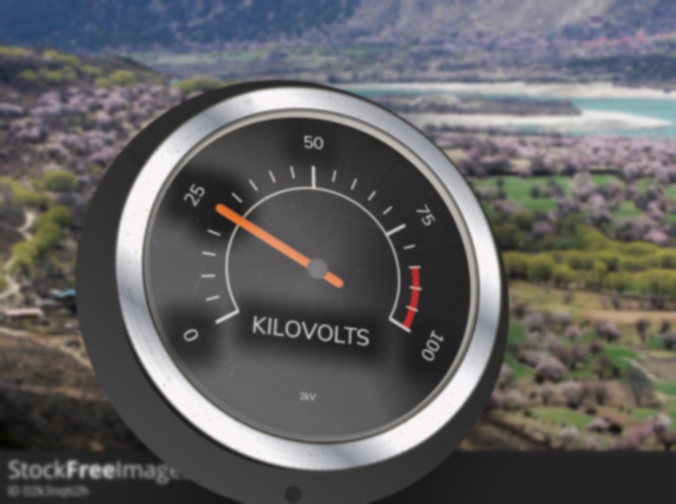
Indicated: 25kV
